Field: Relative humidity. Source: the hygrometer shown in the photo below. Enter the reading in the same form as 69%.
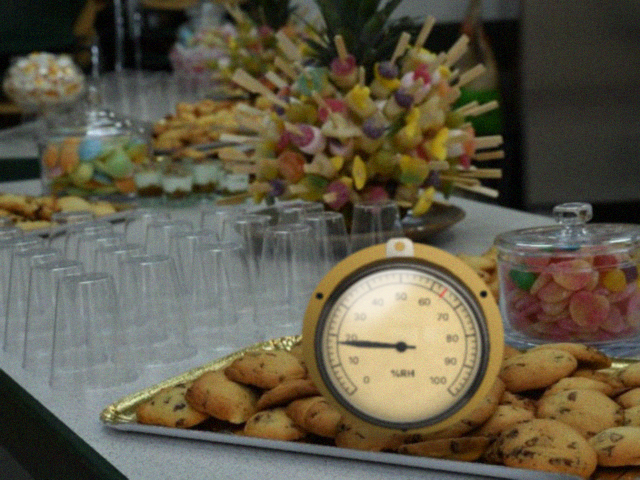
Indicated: 18%
